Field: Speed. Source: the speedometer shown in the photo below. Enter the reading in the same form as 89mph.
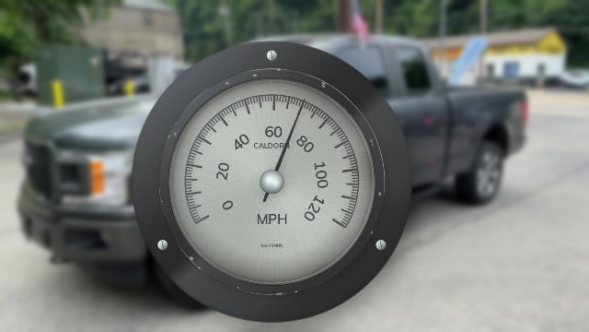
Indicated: 70mph
